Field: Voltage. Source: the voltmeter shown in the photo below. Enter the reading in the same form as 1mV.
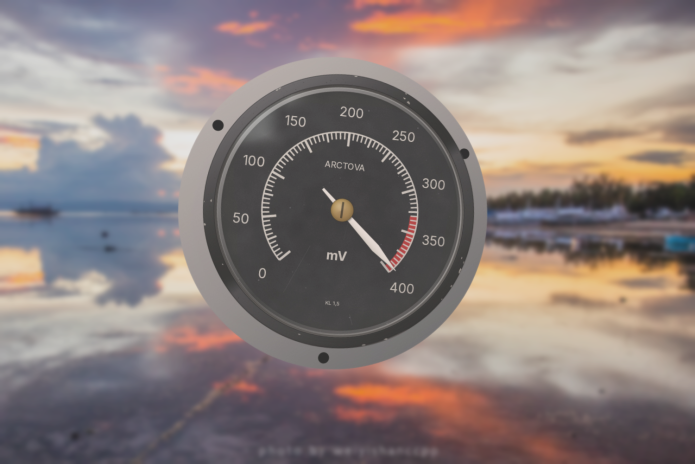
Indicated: 395mV
